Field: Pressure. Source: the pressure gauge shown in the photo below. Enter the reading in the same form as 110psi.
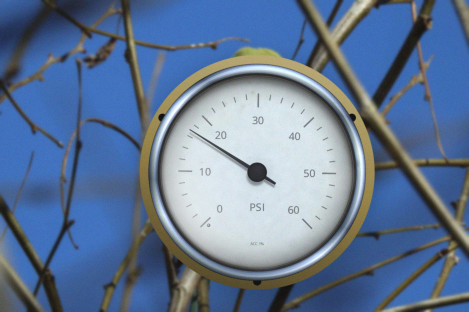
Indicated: 17psi
